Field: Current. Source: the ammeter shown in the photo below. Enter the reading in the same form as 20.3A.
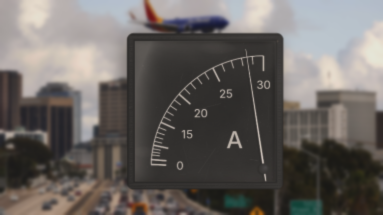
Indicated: 28.5A
